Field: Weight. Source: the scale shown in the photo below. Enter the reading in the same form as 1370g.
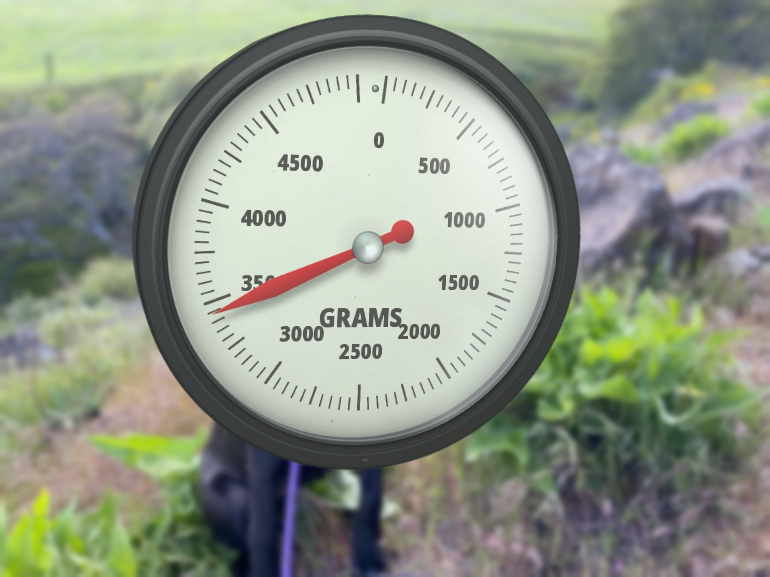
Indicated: 3450g
